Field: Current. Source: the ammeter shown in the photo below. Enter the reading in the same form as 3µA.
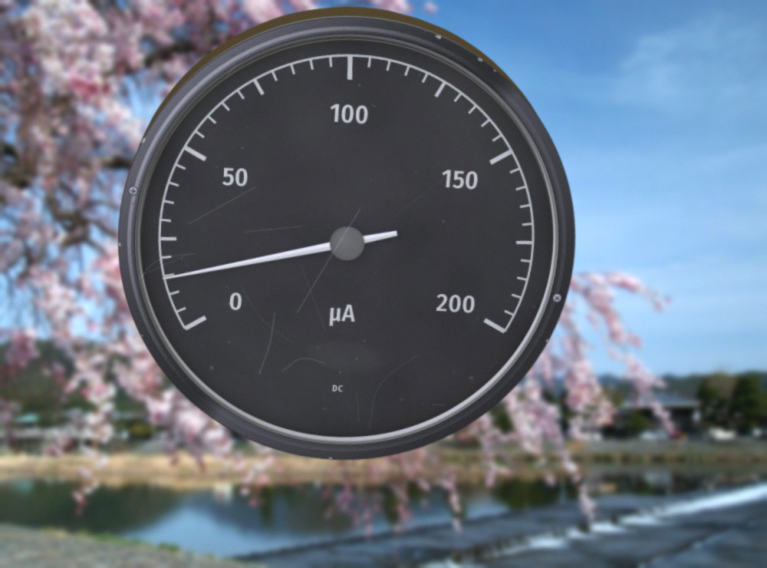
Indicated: 15µA
